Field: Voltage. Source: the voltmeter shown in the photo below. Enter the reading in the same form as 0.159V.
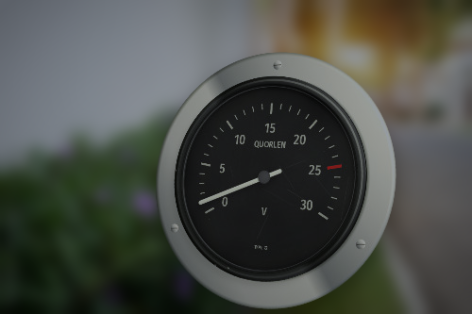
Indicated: 1V
